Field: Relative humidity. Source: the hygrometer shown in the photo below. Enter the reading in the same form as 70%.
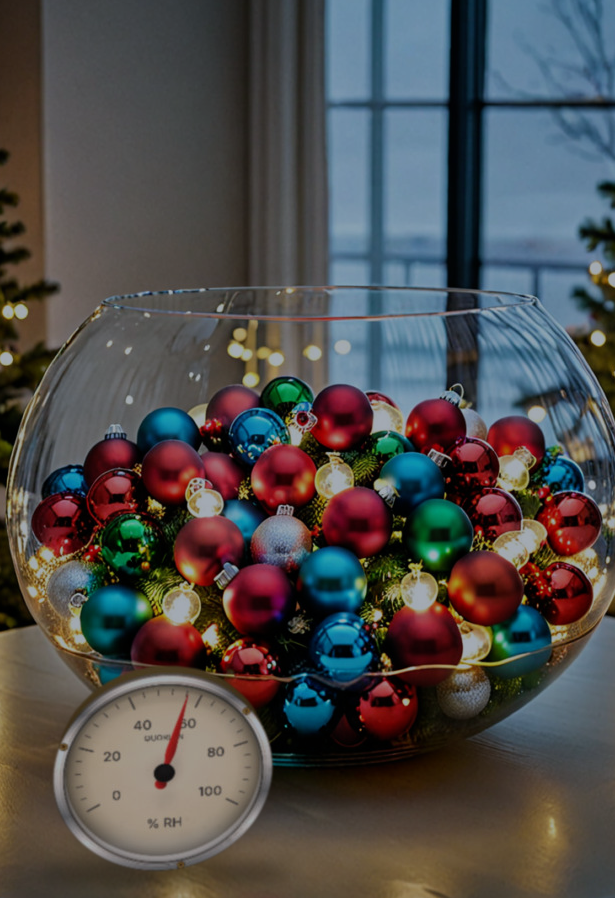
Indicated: 56%
